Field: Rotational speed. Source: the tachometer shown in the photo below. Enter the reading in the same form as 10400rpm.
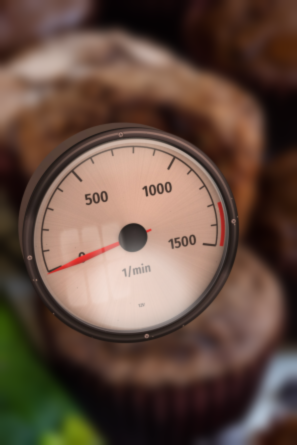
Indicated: 0rpm
